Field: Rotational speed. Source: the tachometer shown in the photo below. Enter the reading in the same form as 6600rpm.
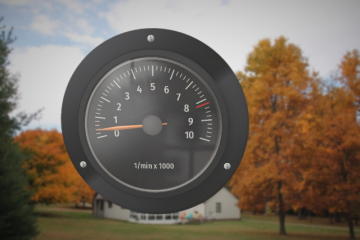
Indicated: 400rpm
